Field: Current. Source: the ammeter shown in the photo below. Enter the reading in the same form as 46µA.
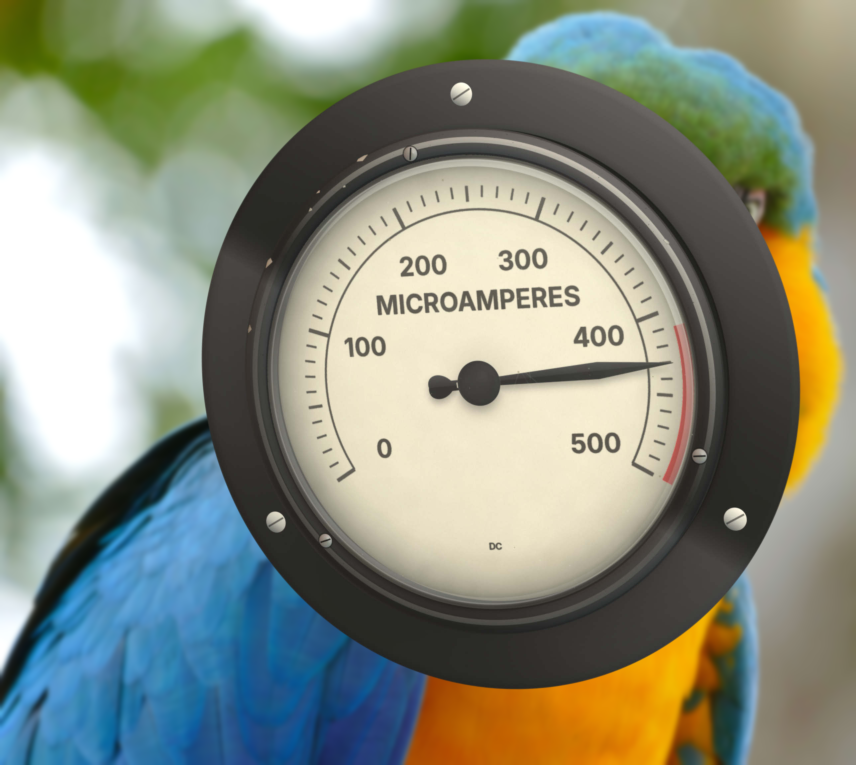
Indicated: 430µA
